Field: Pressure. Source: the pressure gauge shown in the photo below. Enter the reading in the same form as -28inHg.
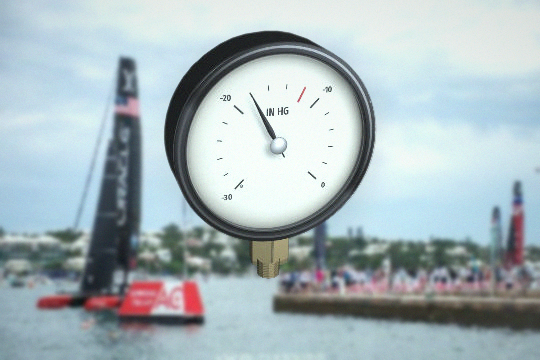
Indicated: -18inHg
